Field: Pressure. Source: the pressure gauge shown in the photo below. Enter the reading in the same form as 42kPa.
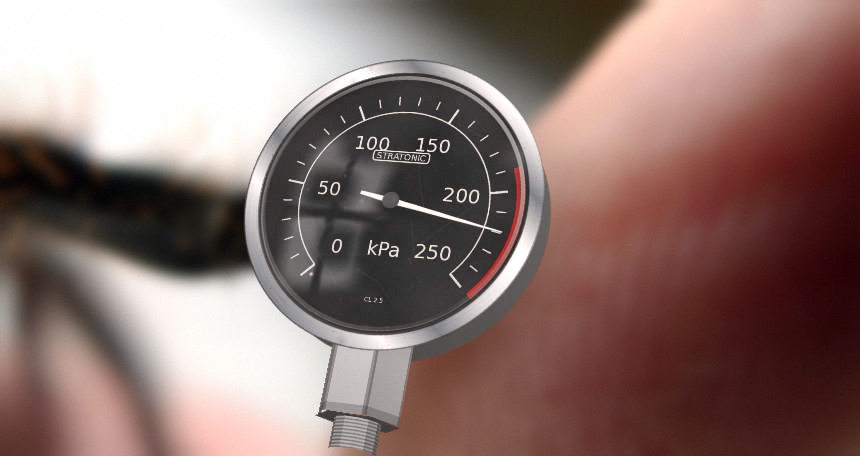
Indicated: 220kPa
